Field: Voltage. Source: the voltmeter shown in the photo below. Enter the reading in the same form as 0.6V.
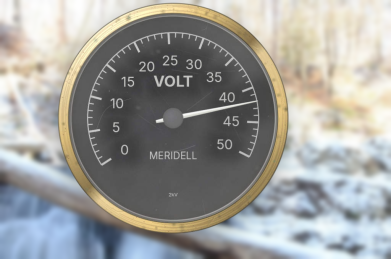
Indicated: 42V
